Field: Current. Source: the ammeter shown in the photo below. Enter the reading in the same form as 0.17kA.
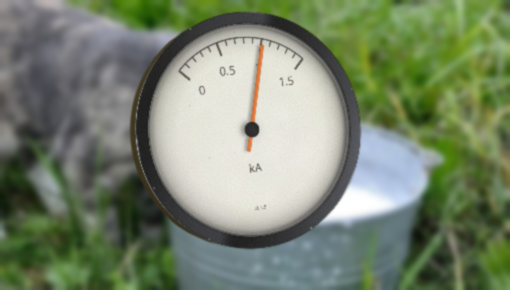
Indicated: 1kA
